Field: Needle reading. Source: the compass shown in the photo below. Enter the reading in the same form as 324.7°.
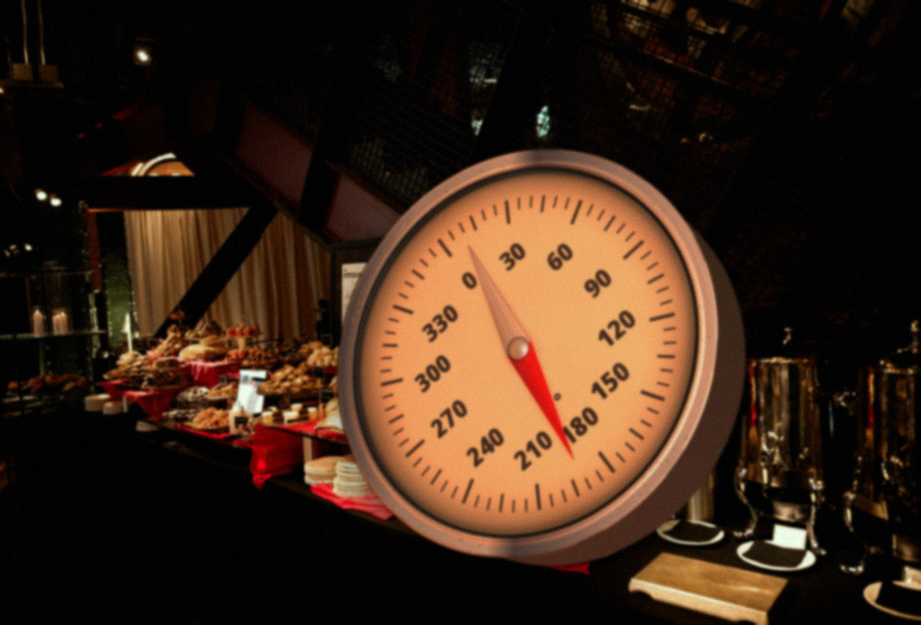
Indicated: 190°
